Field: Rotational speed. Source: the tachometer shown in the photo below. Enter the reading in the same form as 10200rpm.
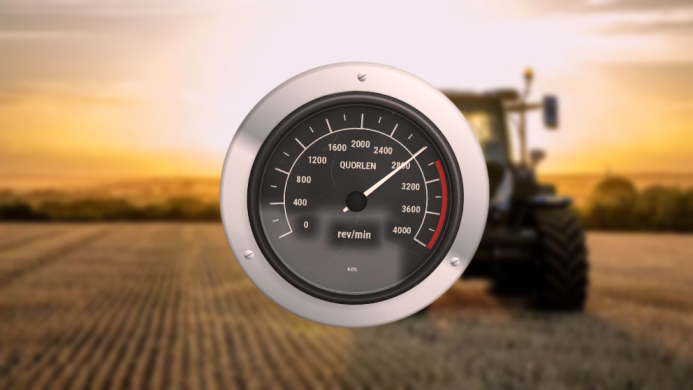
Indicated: 2800rpm
